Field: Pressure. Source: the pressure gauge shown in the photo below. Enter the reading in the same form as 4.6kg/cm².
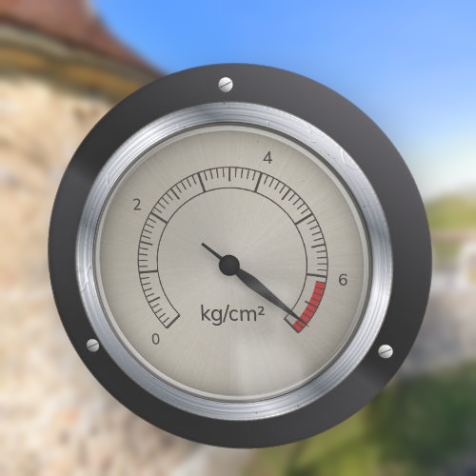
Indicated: 6.8kg/cm²
